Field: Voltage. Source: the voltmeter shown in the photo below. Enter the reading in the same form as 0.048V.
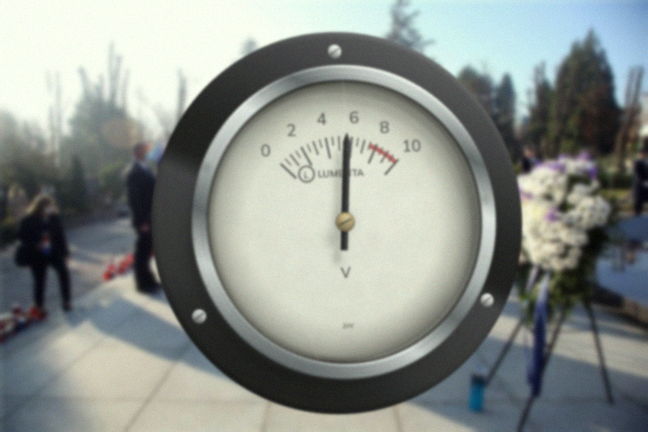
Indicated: 5.5V
